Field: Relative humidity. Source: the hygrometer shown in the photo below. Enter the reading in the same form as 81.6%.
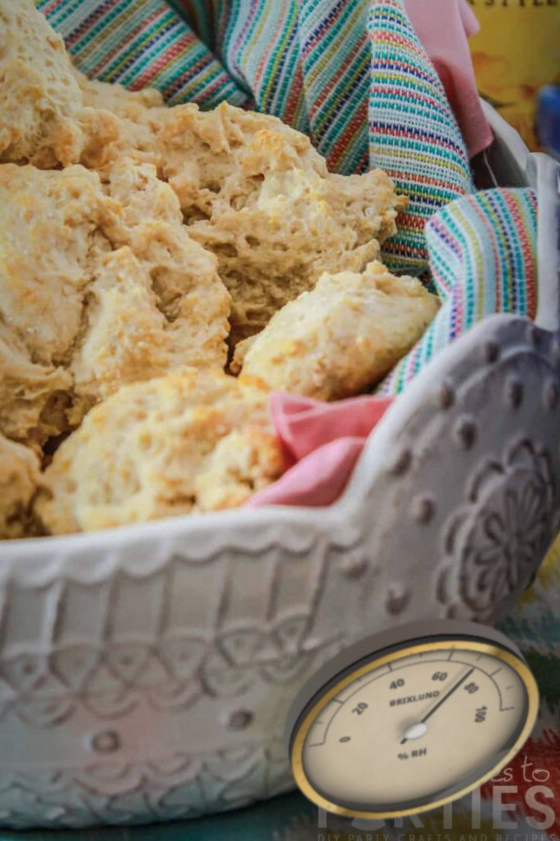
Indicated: 70%
